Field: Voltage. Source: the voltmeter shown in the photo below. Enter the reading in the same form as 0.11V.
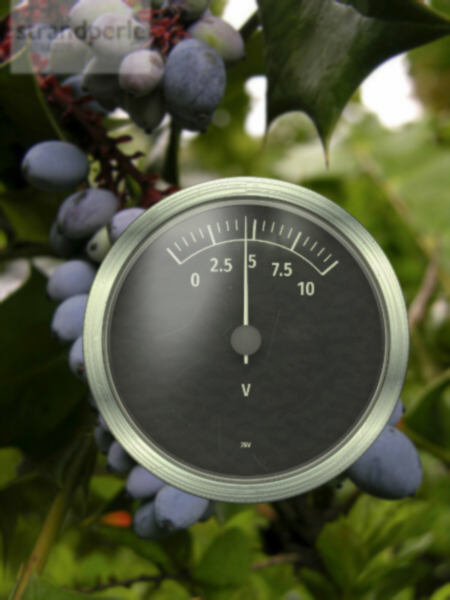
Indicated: 4.5V
